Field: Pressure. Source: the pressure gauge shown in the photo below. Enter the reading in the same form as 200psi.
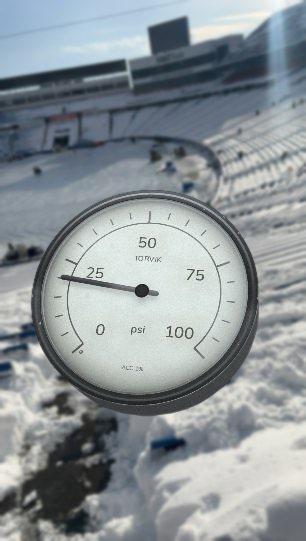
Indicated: 20psi
